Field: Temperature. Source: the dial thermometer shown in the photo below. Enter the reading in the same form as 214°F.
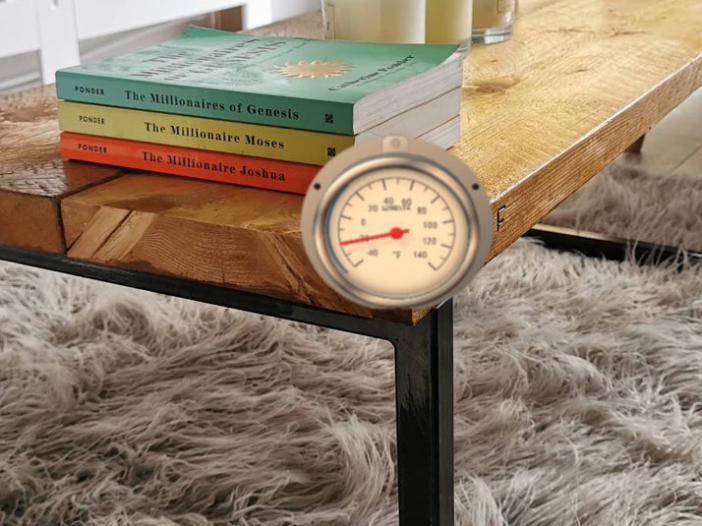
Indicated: -20°F
